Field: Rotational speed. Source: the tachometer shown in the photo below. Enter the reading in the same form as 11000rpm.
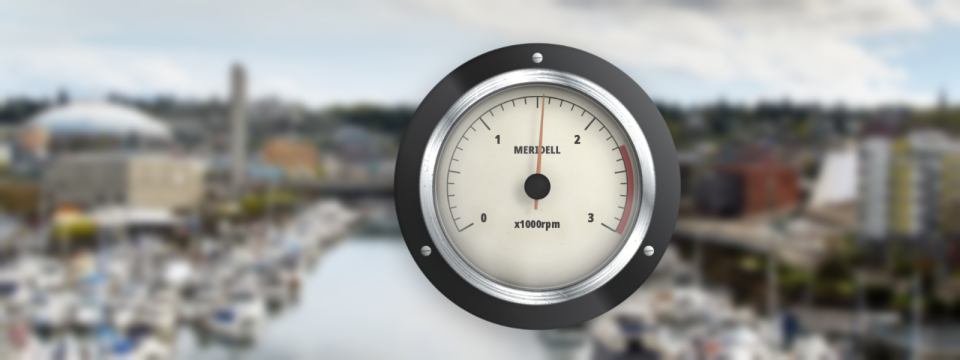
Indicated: 1550rpm
